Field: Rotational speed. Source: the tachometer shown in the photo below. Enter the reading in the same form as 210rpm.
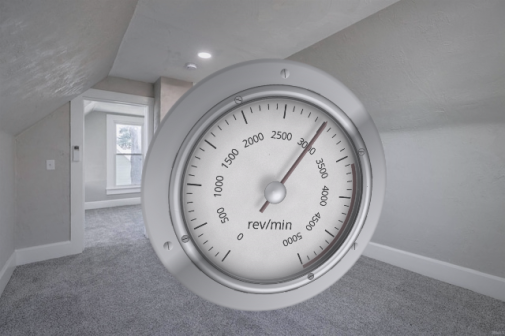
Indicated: 3000rpm
